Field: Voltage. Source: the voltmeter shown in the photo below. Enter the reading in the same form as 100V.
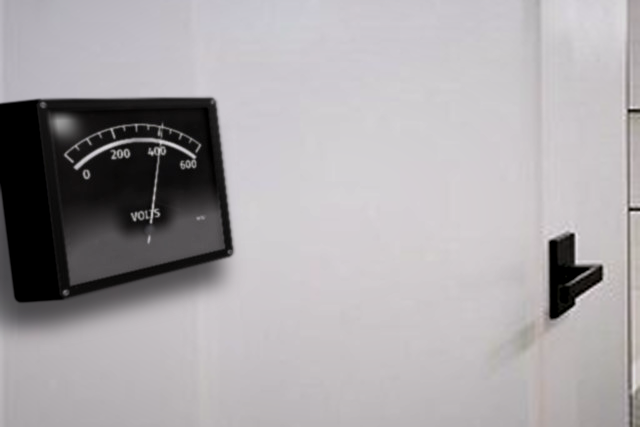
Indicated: 400V
